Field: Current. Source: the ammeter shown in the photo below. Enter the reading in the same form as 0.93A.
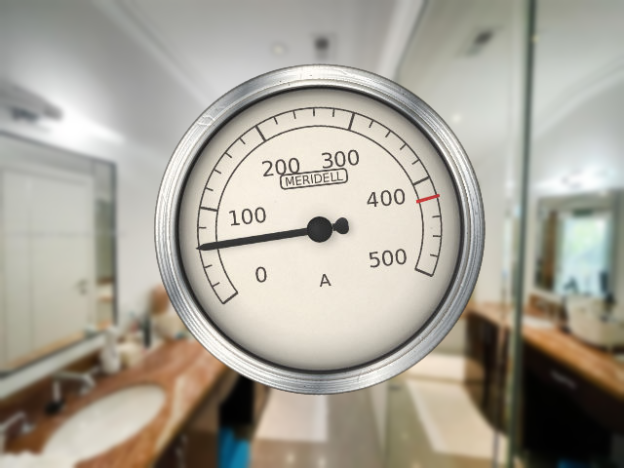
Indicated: 60A
